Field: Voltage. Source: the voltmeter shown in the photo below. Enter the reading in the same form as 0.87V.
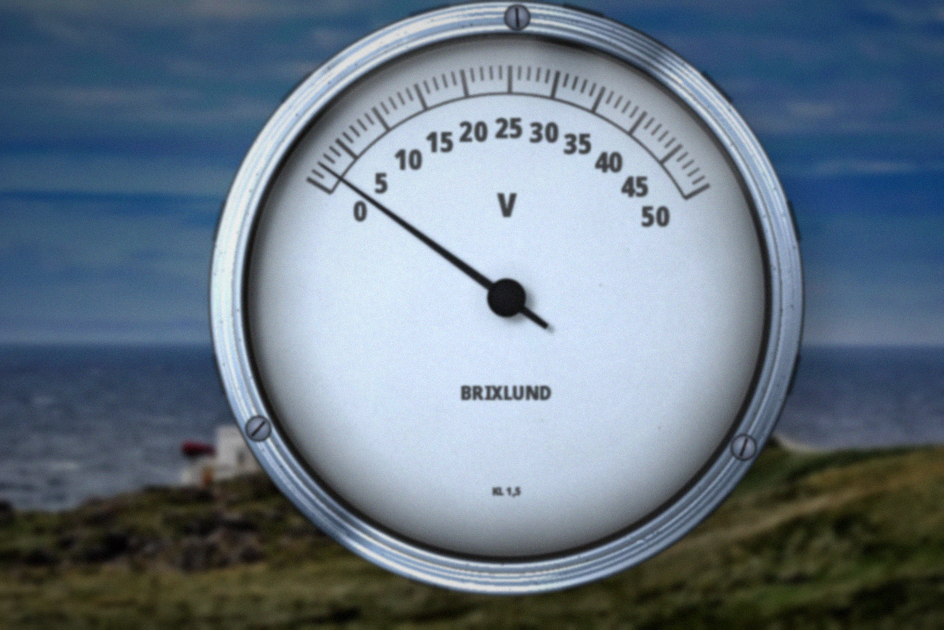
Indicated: 2V
